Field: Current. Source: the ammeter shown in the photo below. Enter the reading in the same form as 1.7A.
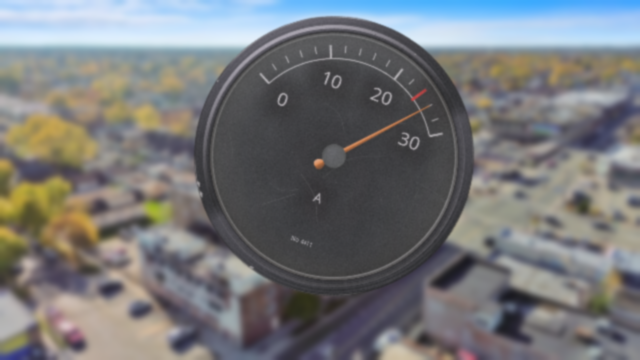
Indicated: 26A
